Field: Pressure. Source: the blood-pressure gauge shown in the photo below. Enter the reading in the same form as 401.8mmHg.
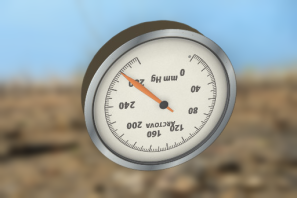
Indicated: 280mmHg
